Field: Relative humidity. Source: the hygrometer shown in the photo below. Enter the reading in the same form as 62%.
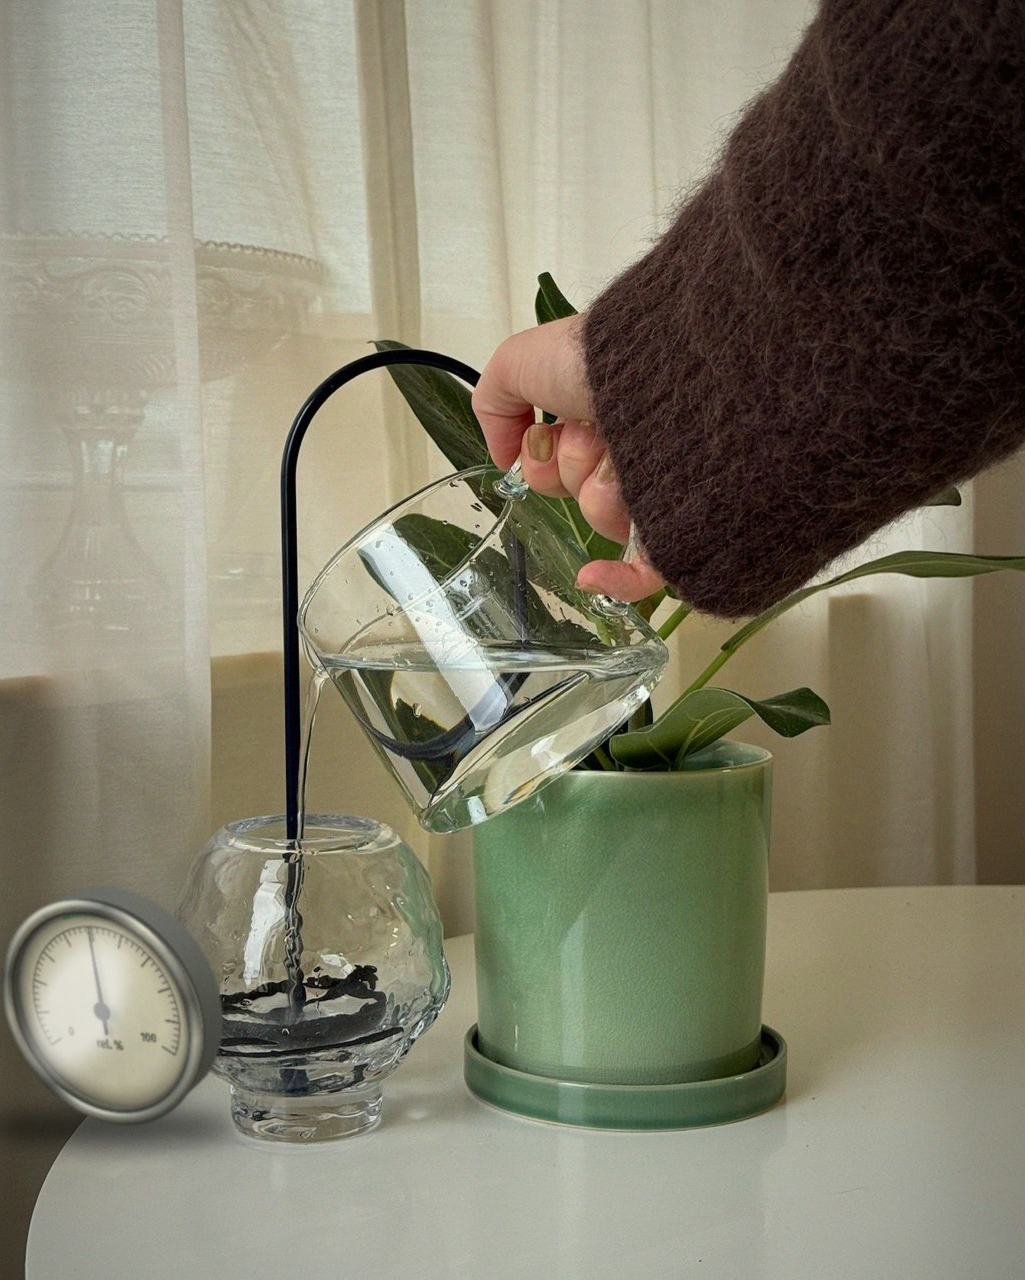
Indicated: 50%
